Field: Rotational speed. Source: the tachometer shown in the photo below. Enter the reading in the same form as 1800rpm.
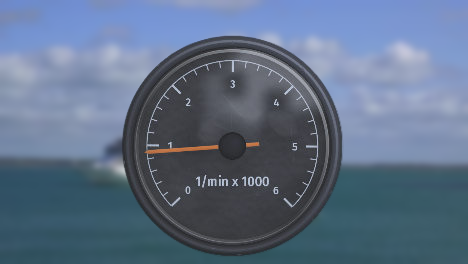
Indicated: 900rpm
